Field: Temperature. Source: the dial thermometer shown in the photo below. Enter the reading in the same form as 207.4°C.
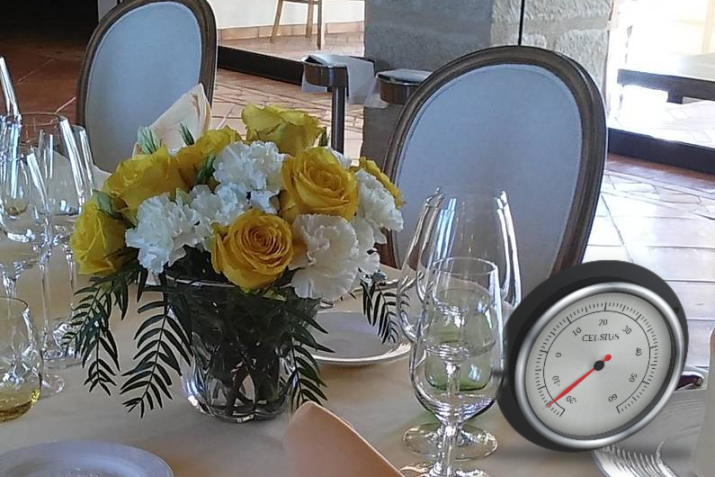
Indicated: -15°C
